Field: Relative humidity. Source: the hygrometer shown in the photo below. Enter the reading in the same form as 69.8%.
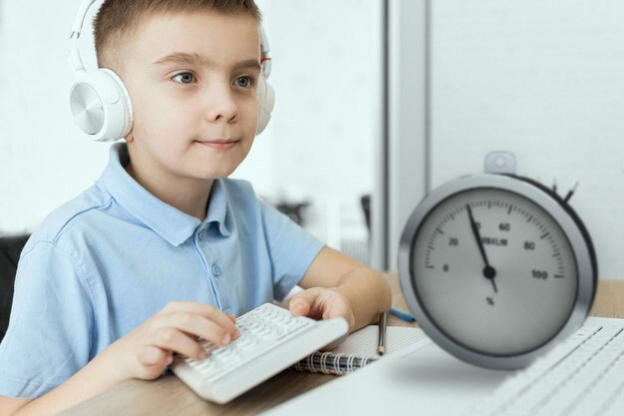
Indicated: 40%
